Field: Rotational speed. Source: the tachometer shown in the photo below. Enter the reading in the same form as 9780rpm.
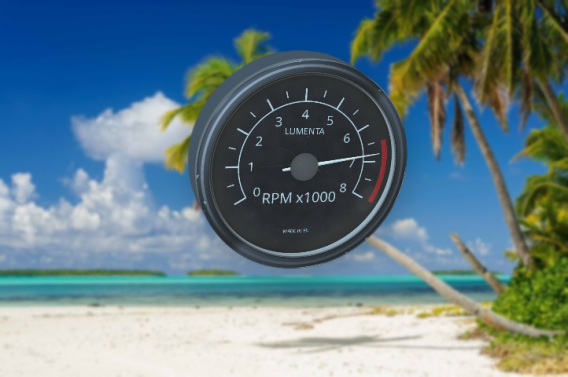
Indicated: 6750rpm
